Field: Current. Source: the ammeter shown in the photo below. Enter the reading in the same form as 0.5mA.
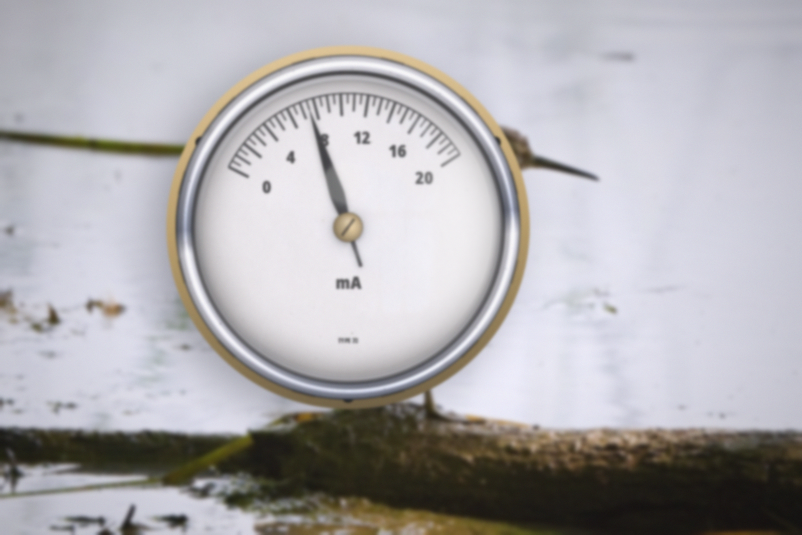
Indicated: 7.5mA
